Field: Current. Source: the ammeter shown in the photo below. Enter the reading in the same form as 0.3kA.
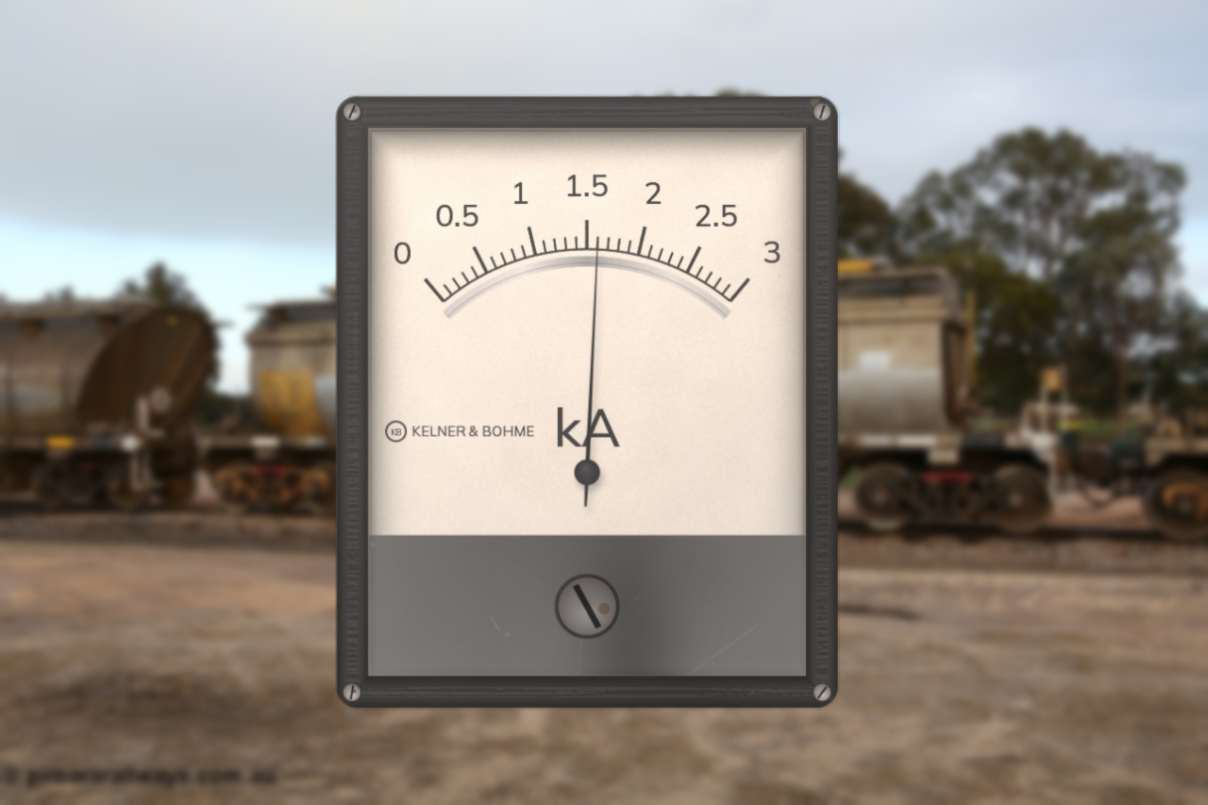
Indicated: 1.6kA
